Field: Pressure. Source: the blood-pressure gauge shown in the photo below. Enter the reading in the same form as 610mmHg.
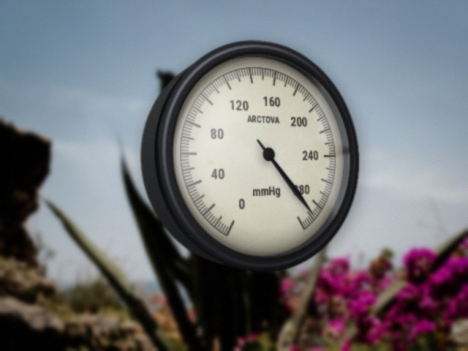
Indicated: 290mmHg
